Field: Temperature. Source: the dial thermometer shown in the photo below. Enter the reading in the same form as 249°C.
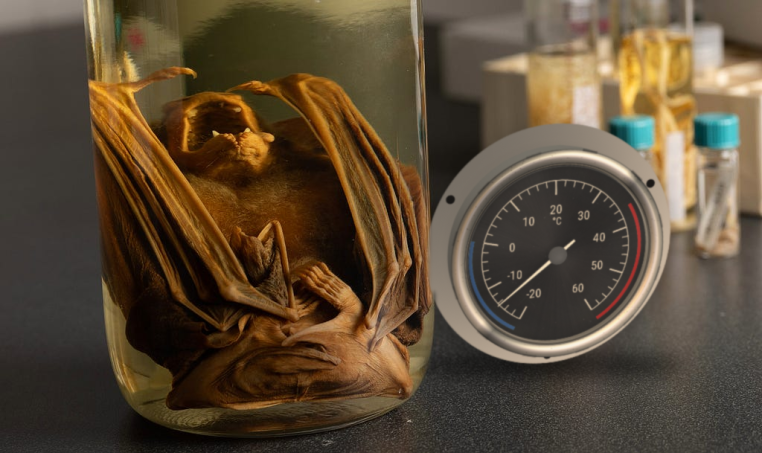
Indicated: -14°C
